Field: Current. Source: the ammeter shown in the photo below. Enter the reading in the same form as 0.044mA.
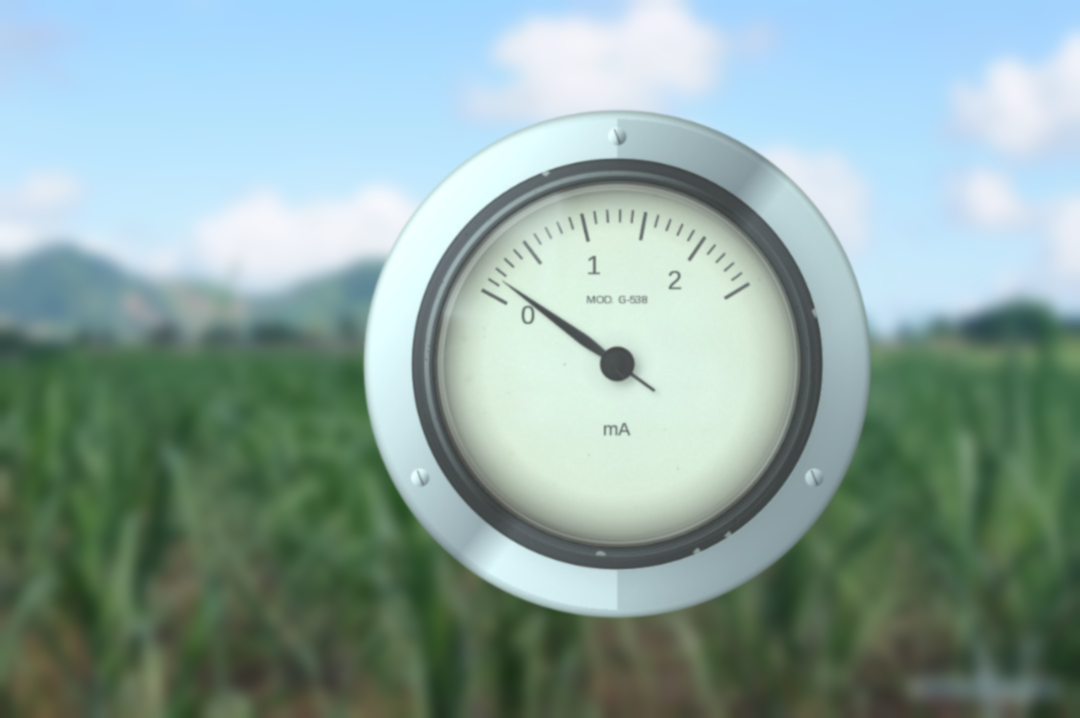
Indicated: 0.15mA
